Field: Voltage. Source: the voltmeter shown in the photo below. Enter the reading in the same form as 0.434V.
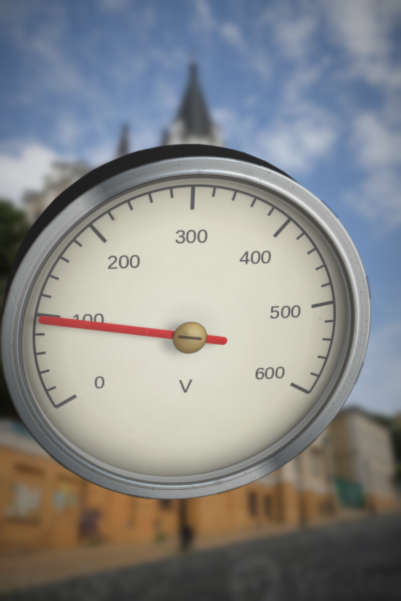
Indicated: 100V
